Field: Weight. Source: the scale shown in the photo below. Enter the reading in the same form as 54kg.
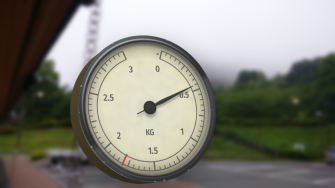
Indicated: 0.45kg
